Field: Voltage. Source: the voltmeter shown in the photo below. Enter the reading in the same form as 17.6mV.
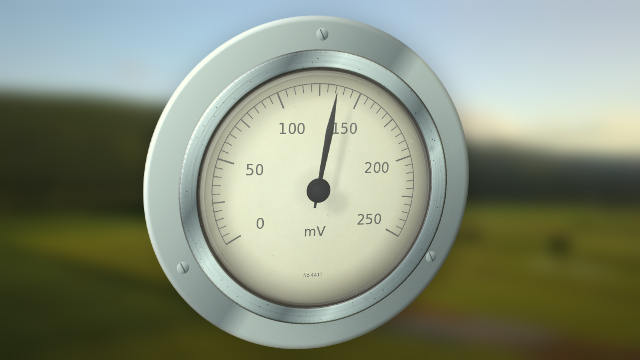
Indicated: 135mV
